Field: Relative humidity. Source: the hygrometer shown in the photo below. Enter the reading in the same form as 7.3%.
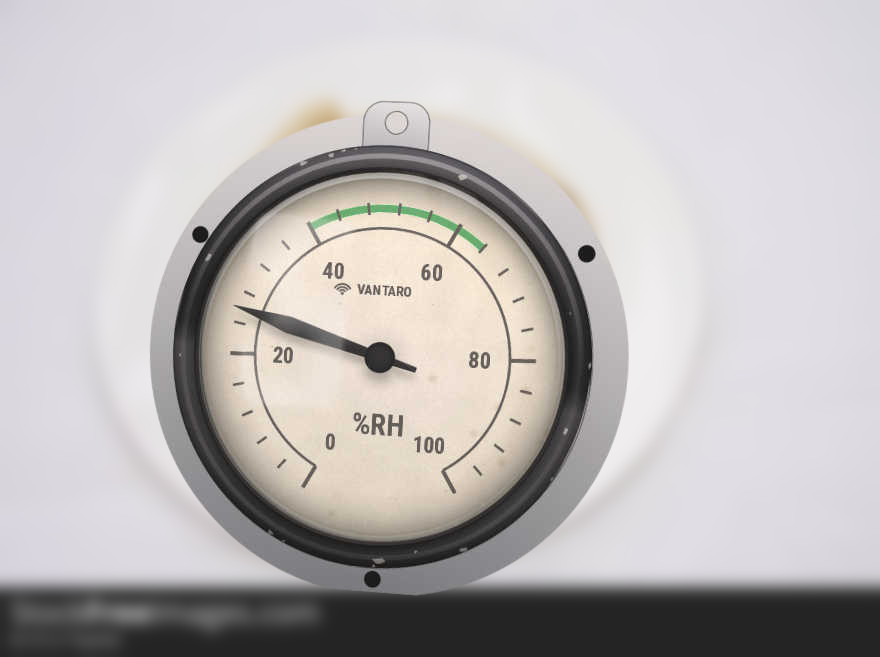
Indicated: 26%
